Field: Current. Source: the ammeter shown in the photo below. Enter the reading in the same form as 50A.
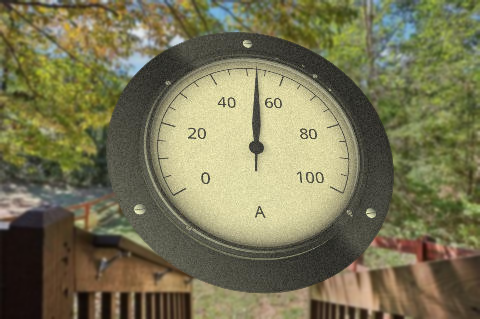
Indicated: 52.5A
